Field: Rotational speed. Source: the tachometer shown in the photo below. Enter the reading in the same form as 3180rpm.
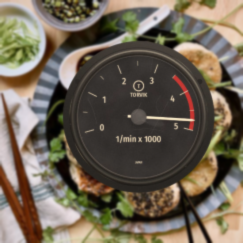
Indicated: 4750rpm
